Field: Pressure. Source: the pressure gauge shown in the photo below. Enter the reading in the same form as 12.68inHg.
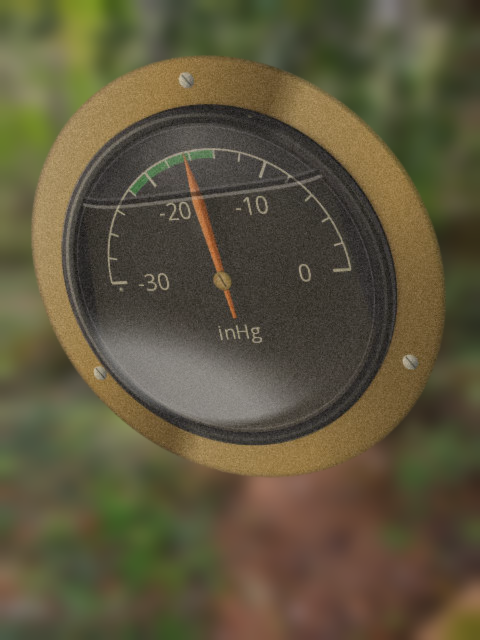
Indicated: -16inHg
